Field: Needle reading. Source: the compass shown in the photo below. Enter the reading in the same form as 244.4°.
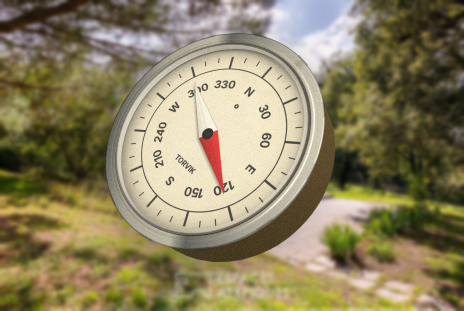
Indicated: 120°
